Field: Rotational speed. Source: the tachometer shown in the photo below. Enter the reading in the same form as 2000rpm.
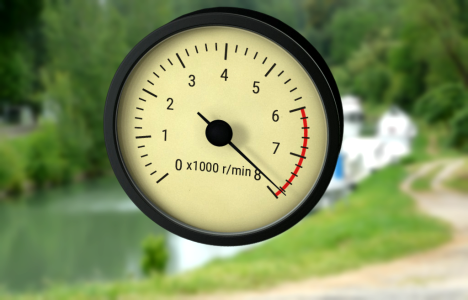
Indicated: 7800rpm
